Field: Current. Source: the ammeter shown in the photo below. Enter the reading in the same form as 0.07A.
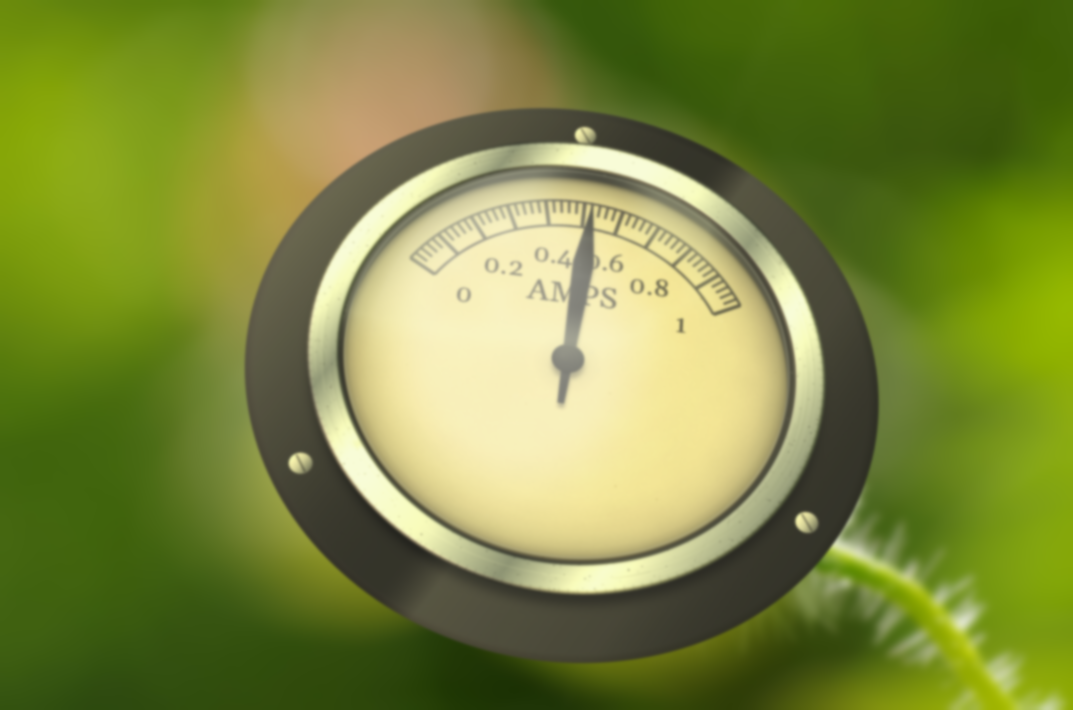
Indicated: 0.52A
